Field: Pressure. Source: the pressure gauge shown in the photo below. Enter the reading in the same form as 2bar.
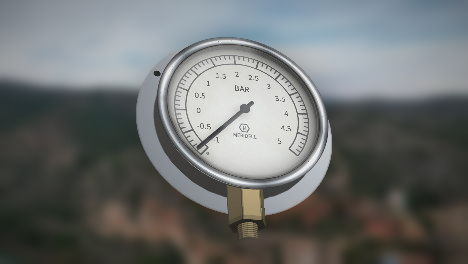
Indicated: -0.9bar
